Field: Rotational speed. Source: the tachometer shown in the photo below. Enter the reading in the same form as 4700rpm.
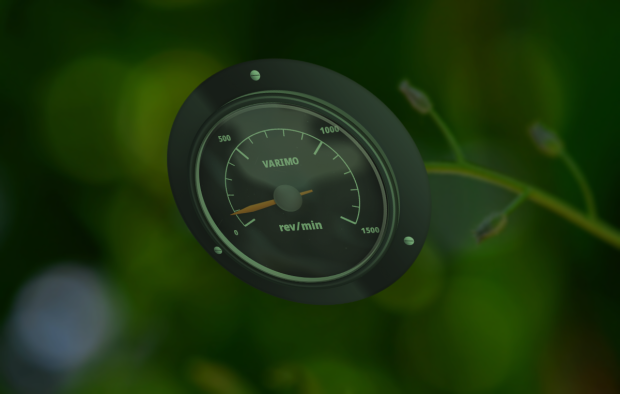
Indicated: 100rpm
